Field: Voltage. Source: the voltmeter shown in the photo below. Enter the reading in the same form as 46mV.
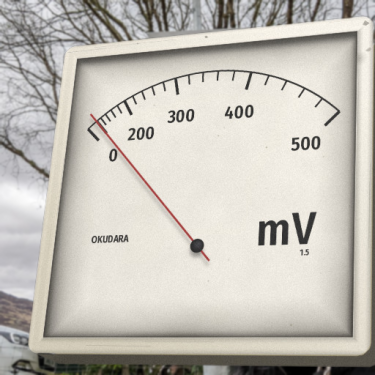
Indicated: 100mV
